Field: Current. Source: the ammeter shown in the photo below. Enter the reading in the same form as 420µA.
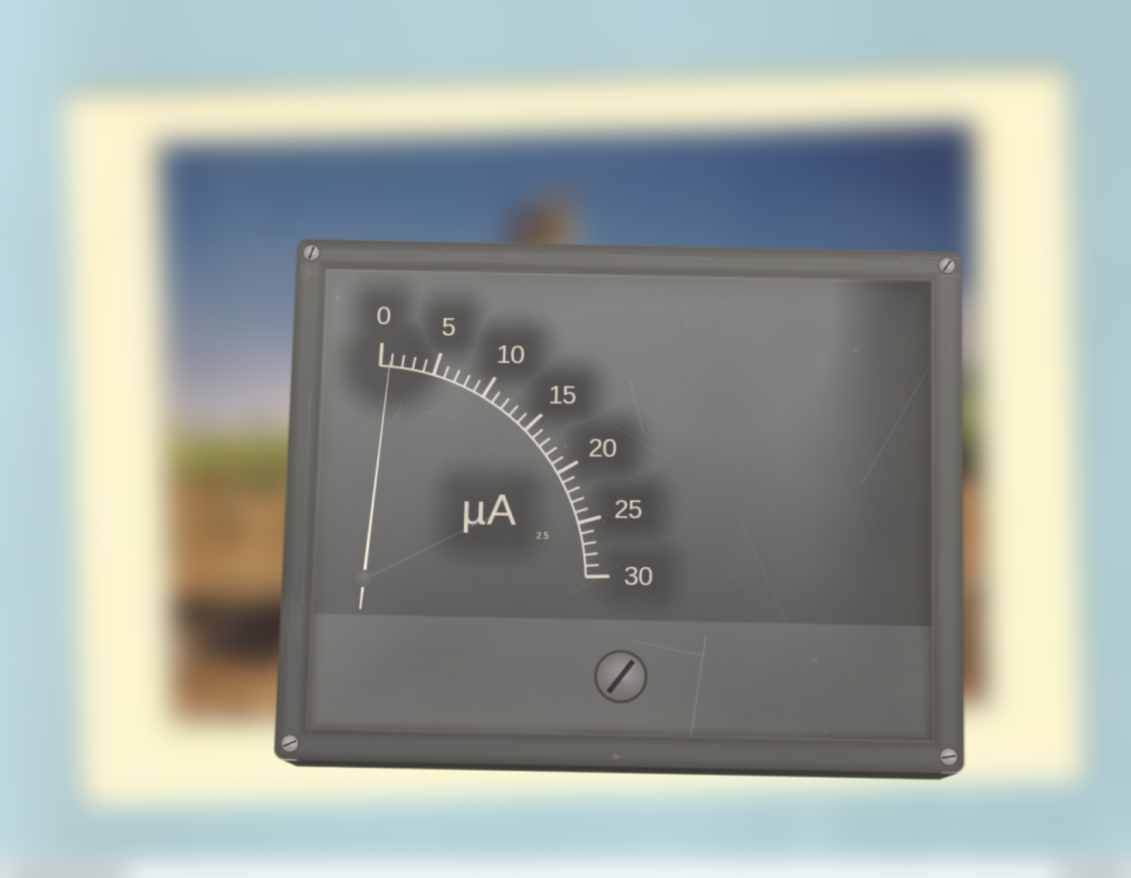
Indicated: 1µA
